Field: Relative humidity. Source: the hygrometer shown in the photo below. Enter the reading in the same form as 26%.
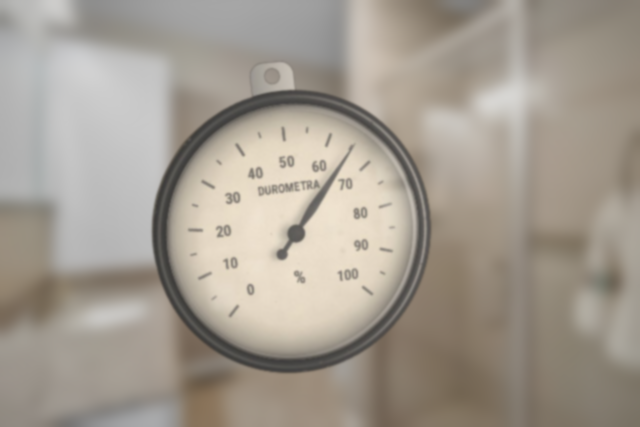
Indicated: 65%
